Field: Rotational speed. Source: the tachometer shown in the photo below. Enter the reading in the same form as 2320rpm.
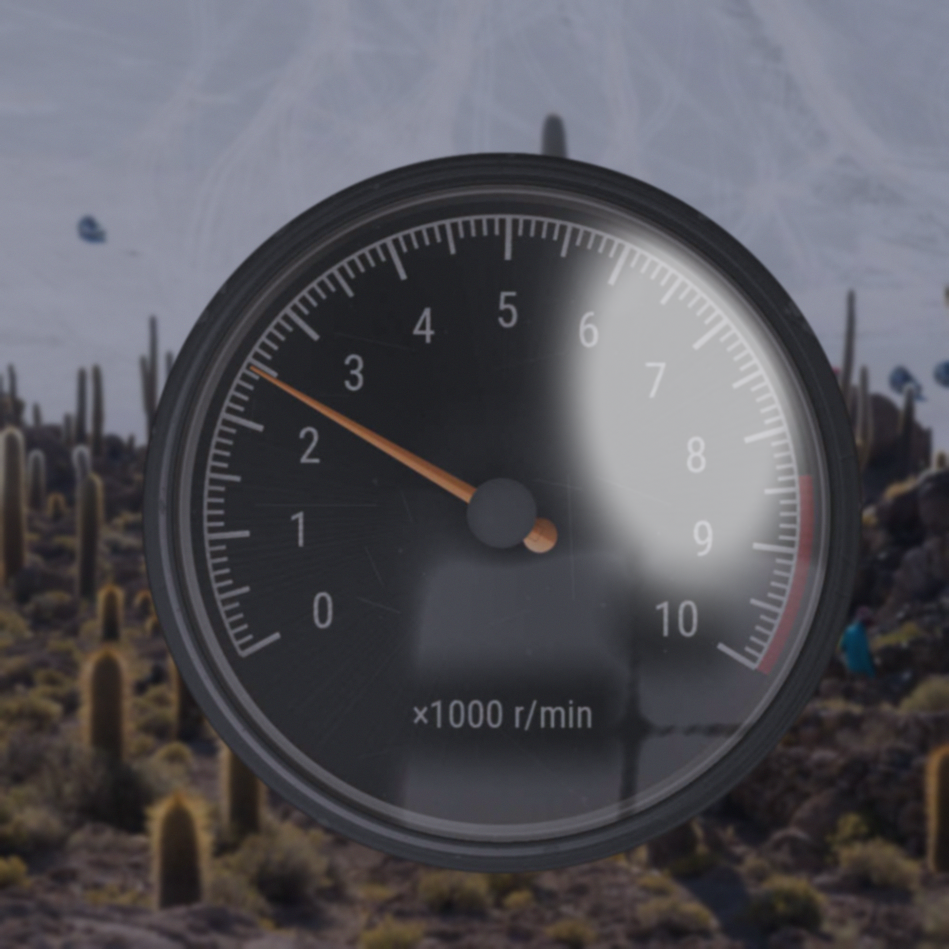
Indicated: 2450rpm
